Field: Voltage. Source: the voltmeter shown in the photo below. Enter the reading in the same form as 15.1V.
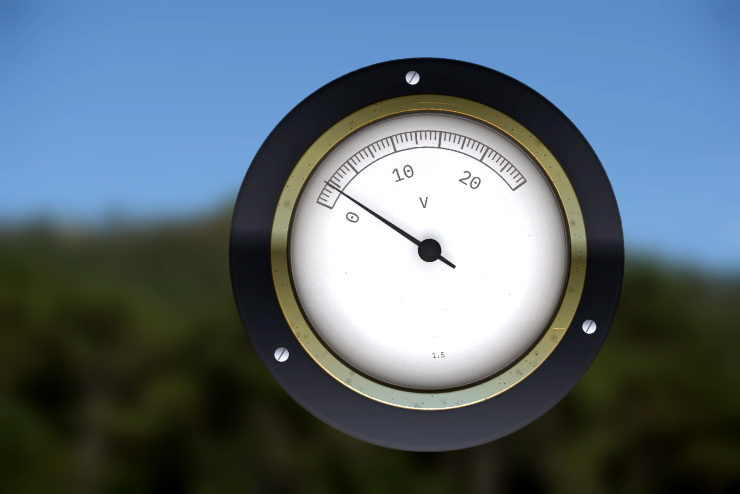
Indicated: 2V
